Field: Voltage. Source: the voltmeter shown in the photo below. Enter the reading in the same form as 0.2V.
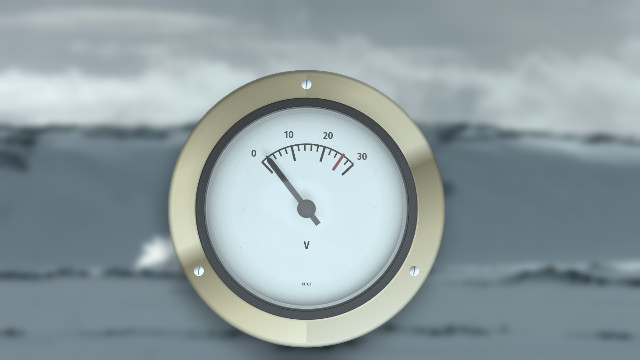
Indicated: 2V
